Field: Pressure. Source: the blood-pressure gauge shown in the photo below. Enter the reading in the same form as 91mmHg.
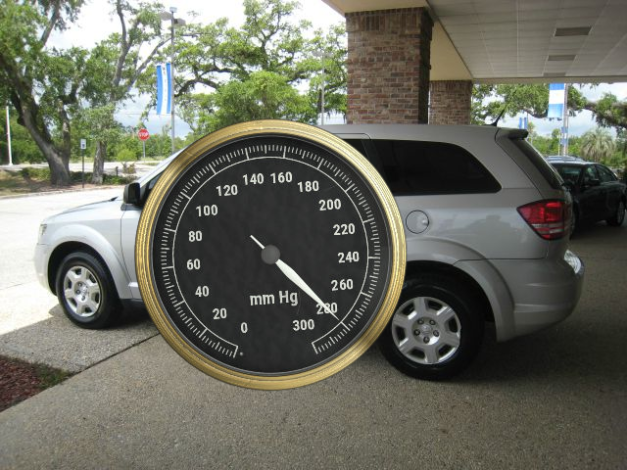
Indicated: 280mmHg
